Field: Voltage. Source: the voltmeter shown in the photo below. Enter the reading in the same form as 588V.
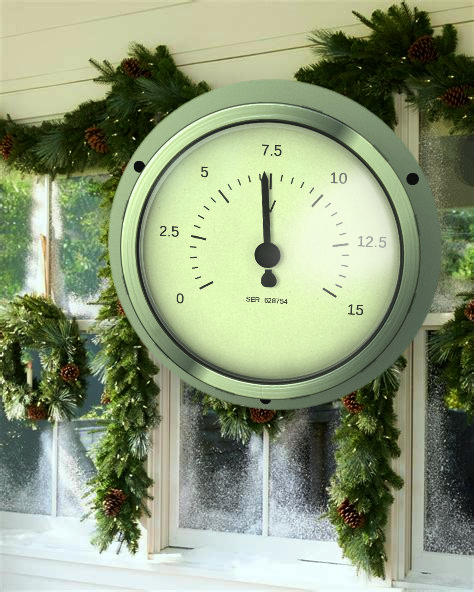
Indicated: 7.25V
